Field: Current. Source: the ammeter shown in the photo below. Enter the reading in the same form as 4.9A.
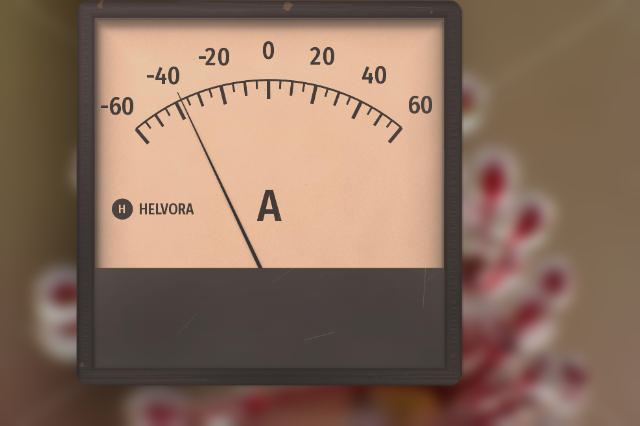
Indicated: -37.5A
